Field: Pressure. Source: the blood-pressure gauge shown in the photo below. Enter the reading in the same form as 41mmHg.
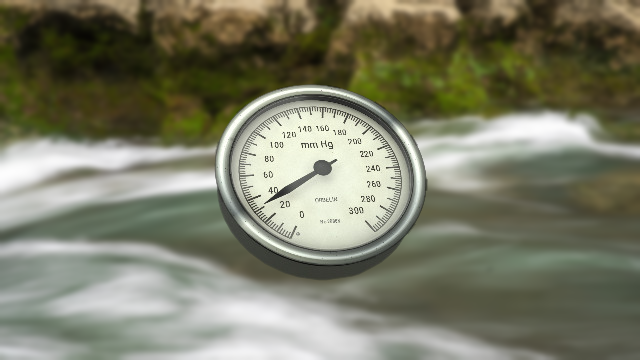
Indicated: 30mmHg
